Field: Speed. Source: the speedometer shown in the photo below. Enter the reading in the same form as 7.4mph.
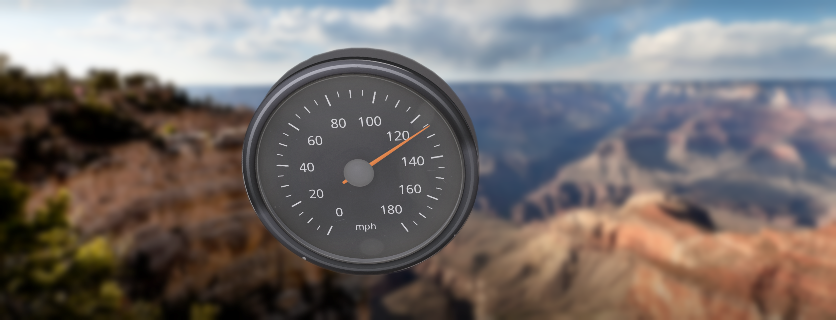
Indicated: 125mph
